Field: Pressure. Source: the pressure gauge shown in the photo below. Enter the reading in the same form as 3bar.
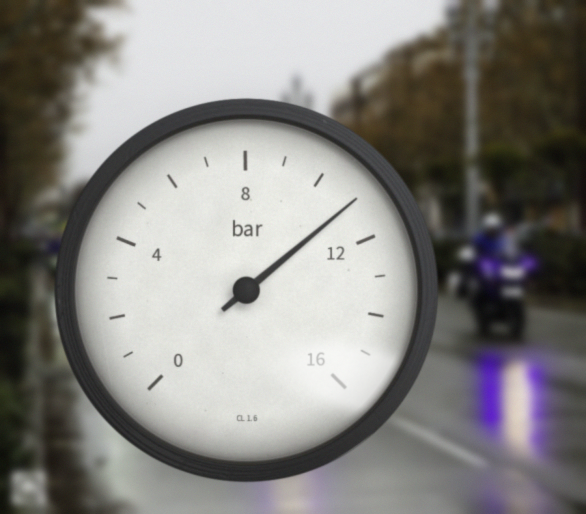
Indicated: 11bar
